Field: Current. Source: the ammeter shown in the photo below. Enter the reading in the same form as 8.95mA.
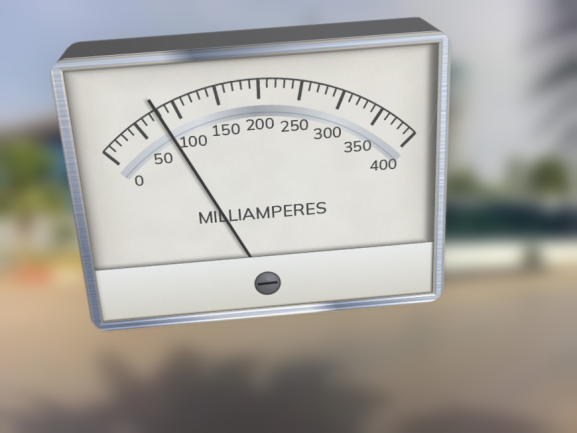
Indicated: 80mA
